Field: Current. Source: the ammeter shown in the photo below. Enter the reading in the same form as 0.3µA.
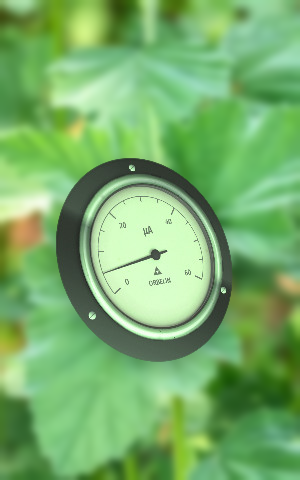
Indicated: 5µA
